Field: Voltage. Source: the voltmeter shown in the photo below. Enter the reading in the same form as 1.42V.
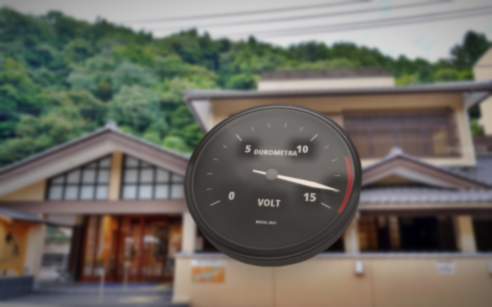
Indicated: 14V
